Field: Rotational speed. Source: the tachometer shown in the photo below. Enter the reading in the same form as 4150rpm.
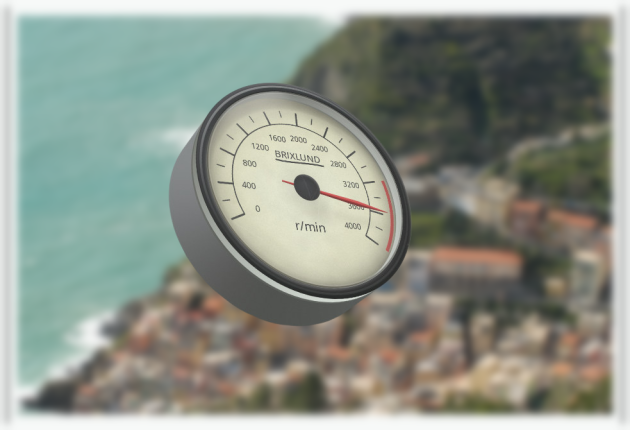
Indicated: 3600rpm
